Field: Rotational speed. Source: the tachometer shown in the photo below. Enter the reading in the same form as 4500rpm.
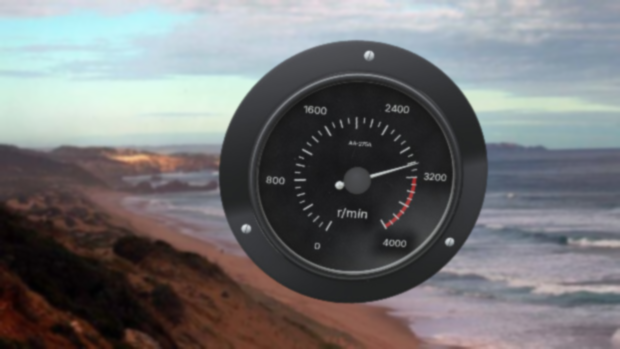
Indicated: 3000rpm
